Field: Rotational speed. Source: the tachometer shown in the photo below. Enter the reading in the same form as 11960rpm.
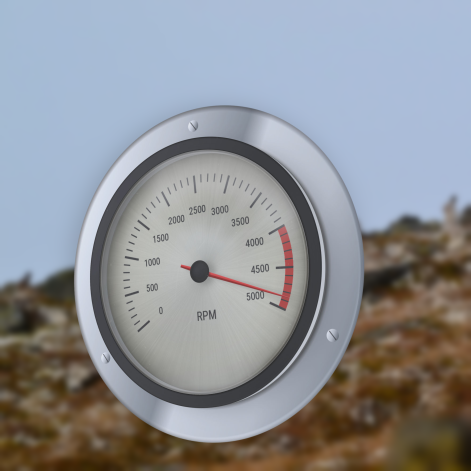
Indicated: 4850rpm
